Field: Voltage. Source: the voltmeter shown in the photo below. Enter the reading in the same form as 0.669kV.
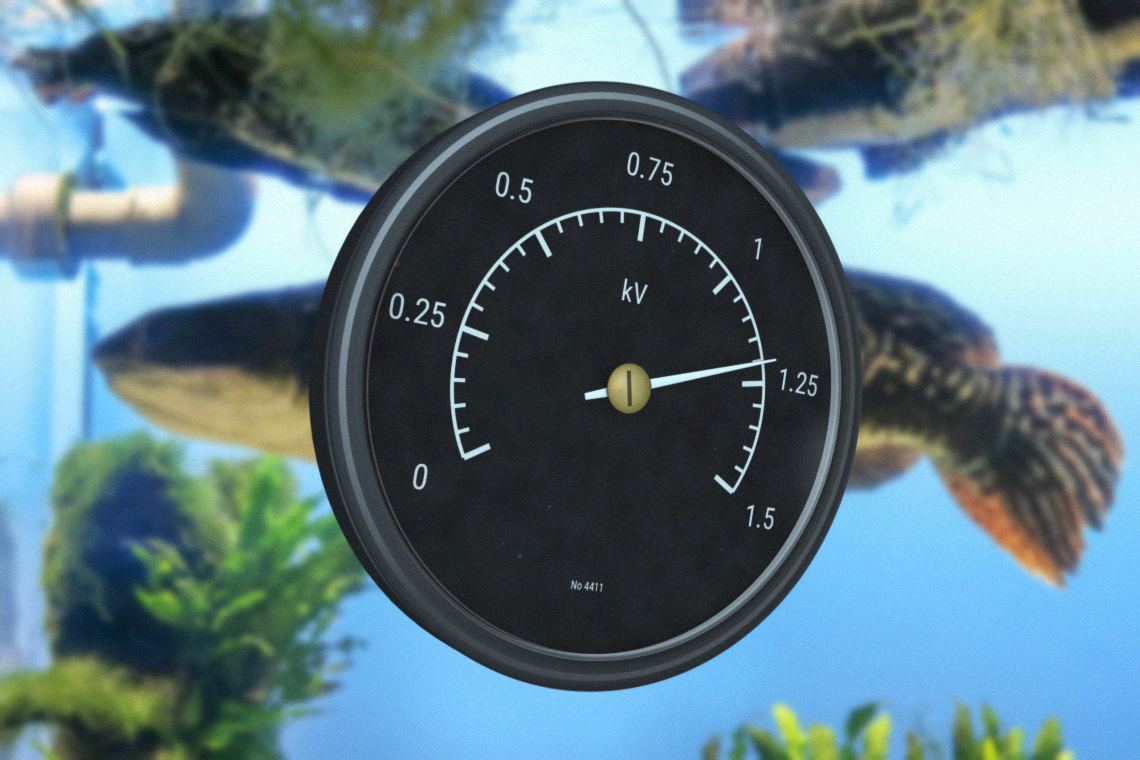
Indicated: 1.2kV
